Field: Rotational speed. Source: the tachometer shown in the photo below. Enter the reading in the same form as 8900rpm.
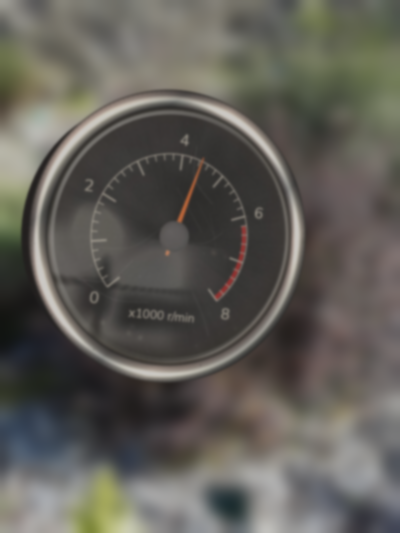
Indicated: 4400rpm
